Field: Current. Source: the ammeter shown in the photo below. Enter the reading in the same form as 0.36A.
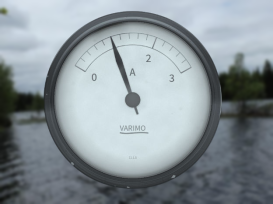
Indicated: 1A
